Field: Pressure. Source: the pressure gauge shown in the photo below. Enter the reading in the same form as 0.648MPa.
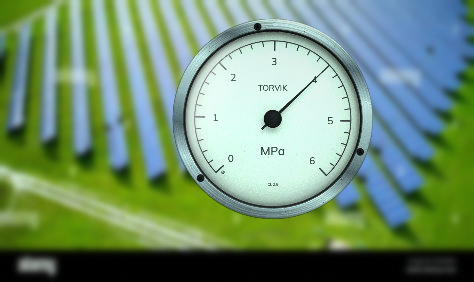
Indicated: 4MPa
